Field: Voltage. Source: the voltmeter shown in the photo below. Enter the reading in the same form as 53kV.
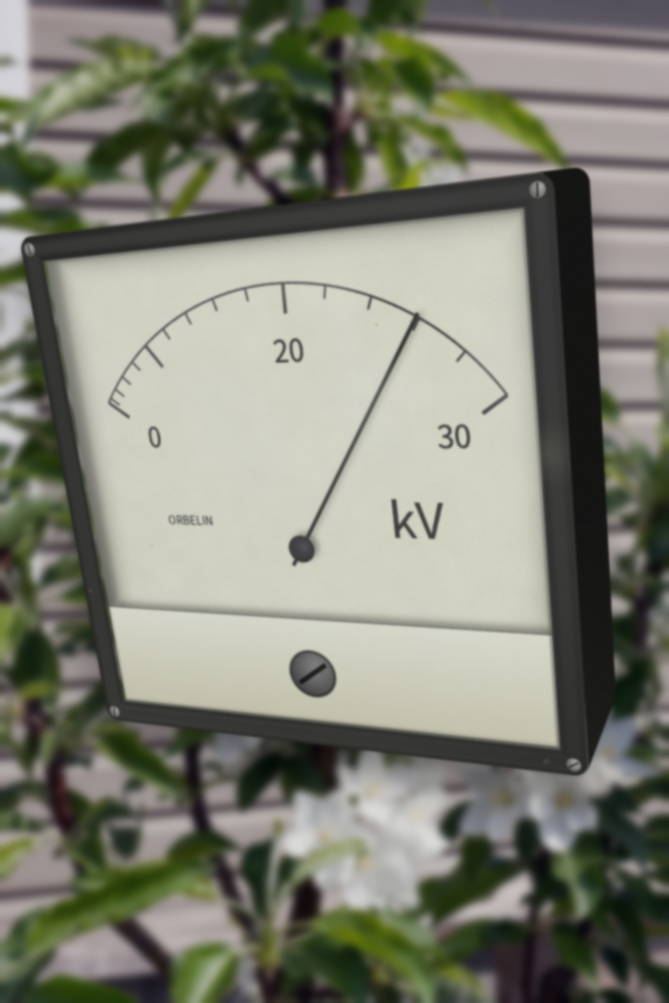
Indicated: 26kV
